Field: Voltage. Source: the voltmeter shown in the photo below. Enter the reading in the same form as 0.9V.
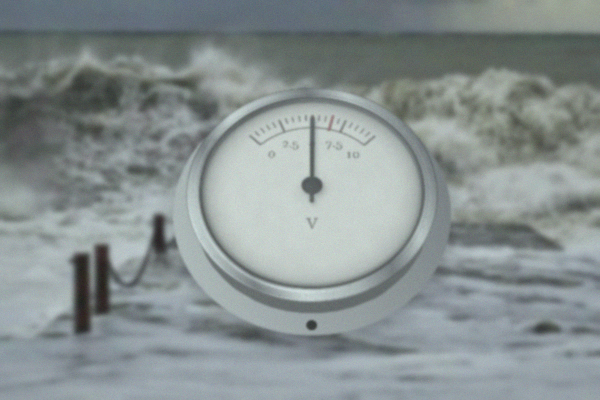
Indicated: 5V
